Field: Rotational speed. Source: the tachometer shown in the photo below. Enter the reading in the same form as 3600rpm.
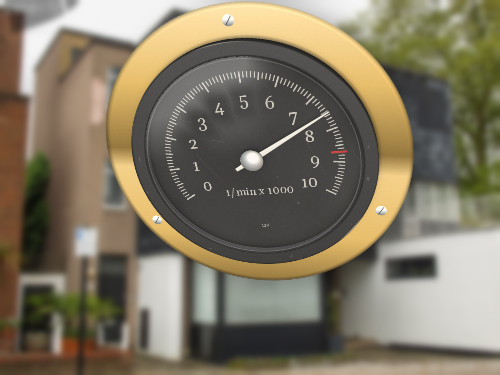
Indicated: 7500rpm
